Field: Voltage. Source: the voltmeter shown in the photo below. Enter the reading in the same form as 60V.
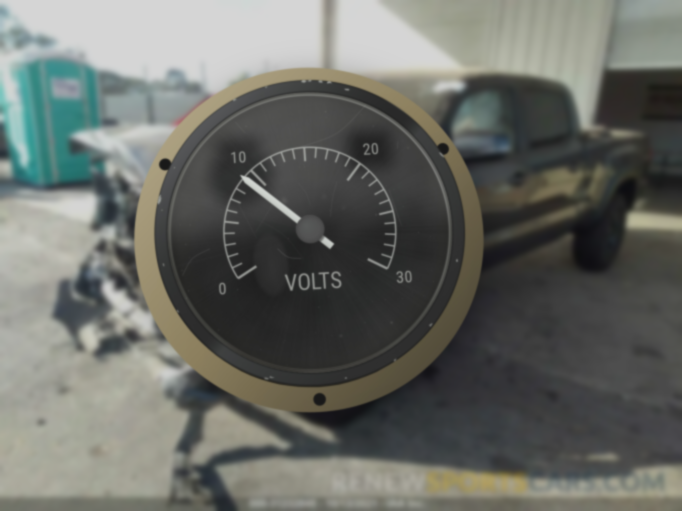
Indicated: 9V
